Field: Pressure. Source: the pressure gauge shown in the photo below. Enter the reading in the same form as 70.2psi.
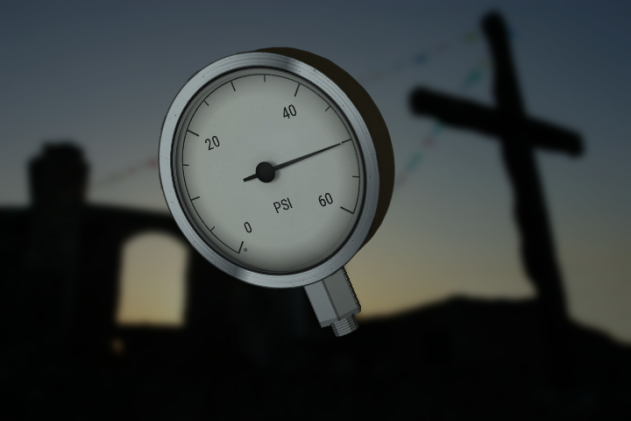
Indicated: 50psi
